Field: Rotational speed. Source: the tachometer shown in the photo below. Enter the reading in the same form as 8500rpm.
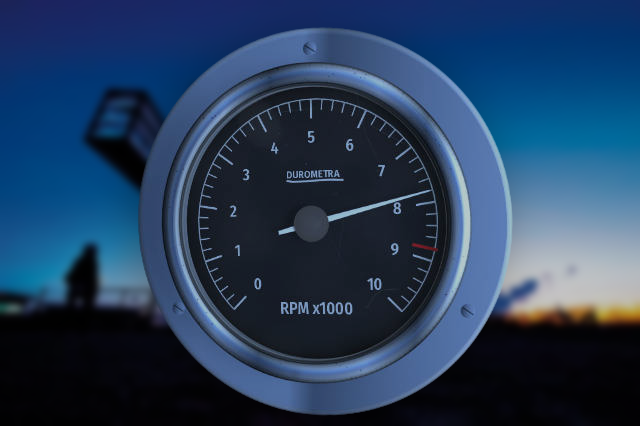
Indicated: 7800rpm
